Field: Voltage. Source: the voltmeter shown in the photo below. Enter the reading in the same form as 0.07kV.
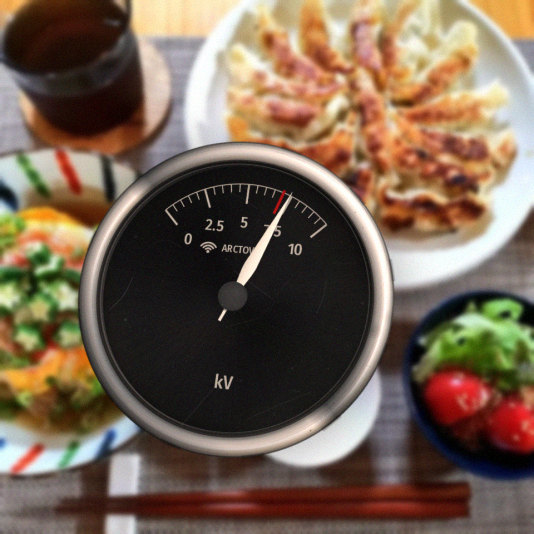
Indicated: 7.5kV
